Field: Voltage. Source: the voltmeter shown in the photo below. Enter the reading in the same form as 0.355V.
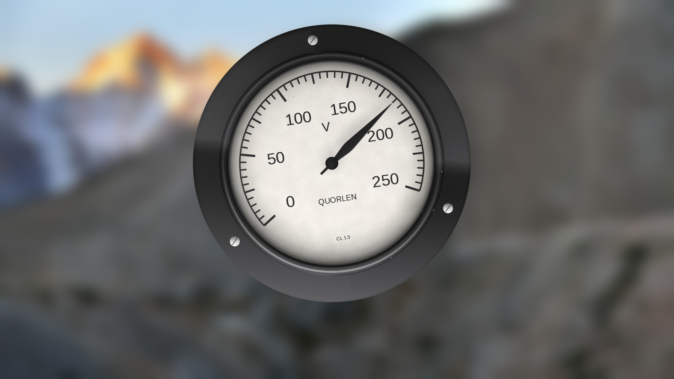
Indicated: 185V
